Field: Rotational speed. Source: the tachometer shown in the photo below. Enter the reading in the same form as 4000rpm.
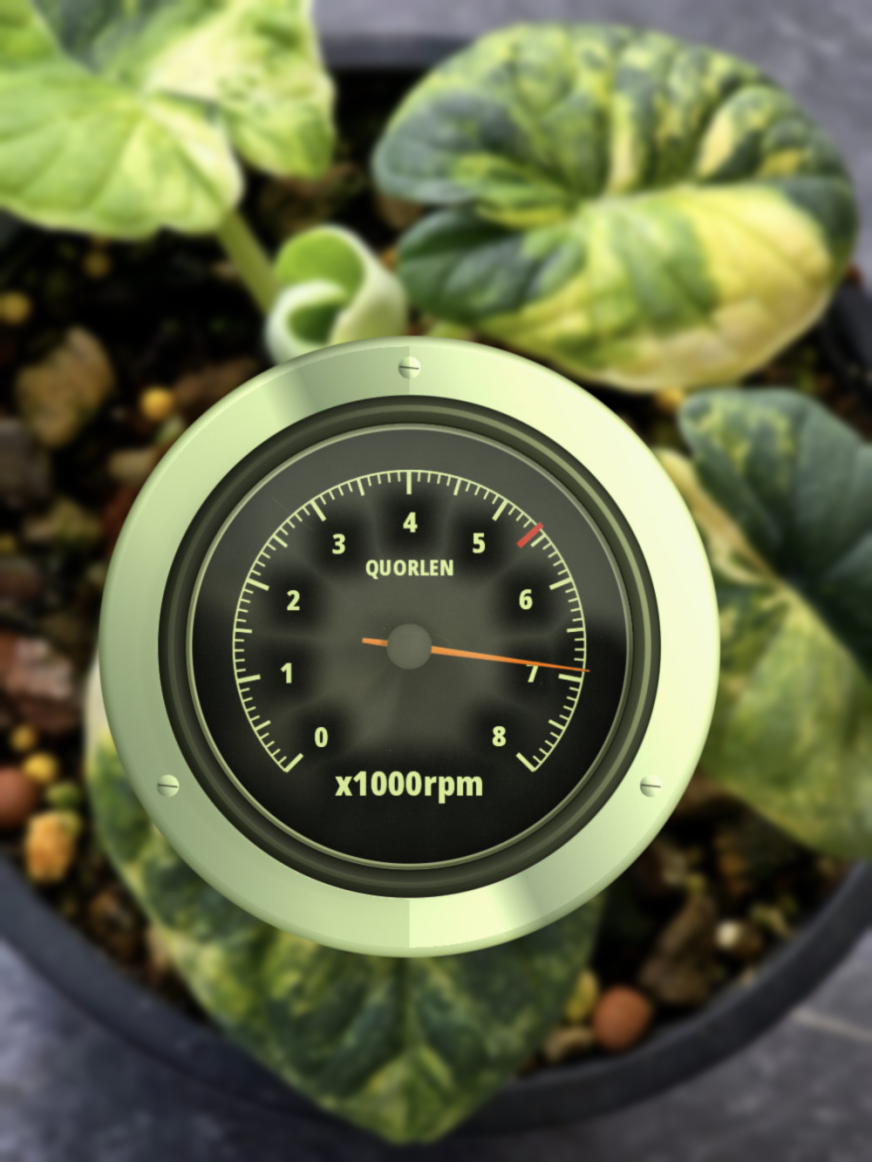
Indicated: 6900rpm
